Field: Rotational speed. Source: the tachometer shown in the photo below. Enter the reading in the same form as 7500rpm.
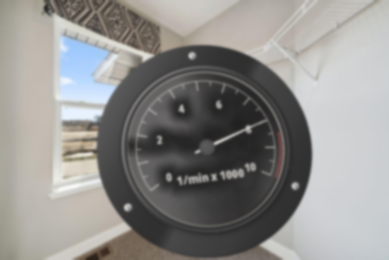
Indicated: 8000rpm
